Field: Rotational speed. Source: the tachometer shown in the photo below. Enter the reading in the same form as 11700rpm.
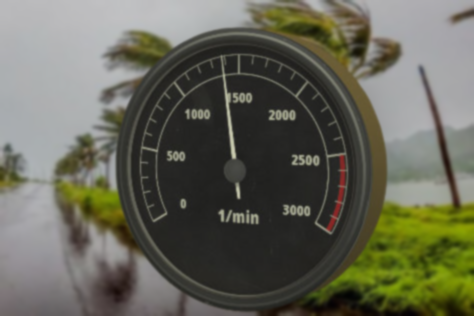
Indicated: 1400rpm
